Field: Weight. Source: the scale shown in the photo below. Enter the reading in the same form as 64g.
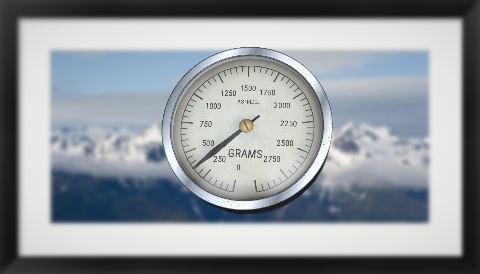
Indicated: 350g
